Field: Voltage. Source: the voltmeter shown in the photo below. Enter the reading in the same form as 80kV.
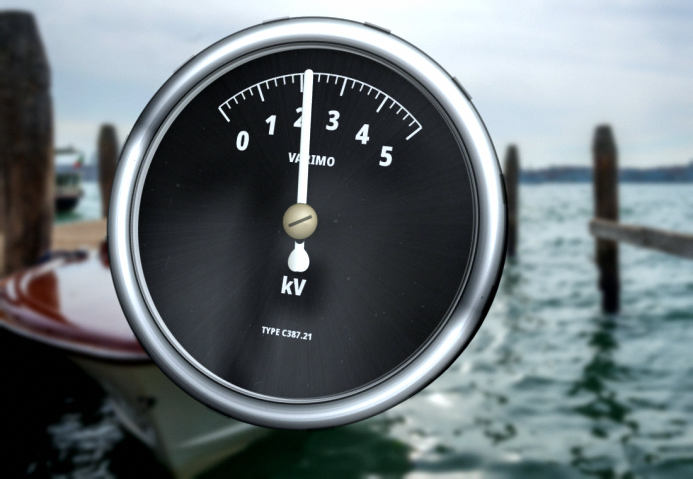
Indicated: 2.2kV
